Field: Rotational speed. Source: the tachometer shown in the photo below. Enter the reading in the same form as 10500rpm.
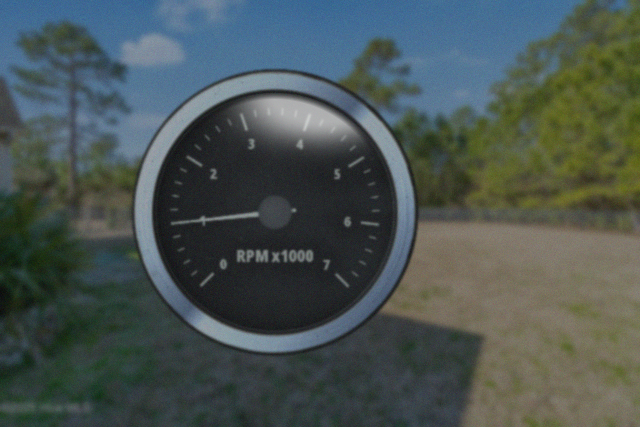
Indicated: 1000rpm
